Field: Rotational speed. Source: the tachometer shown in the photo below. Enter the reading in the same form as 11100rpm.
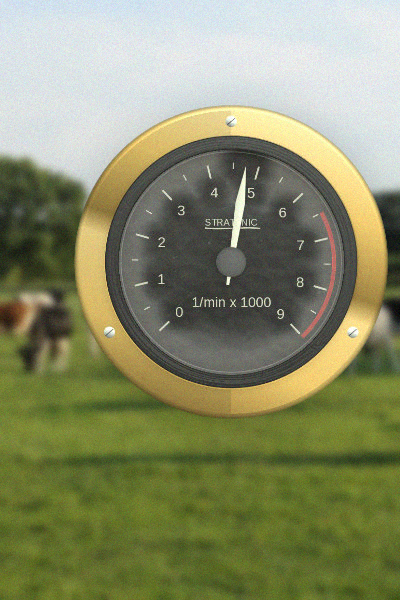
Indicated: 4750rpm
